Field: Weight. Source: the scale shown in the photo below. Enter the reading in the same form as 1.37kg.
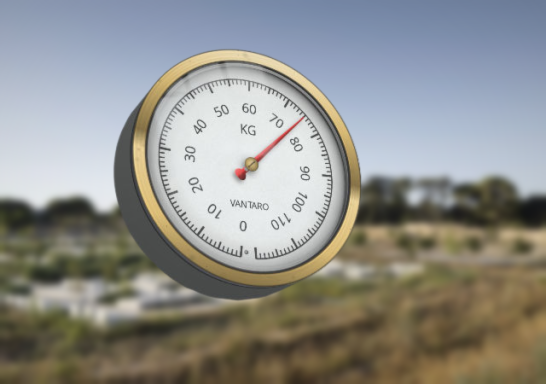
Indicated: 75kg
